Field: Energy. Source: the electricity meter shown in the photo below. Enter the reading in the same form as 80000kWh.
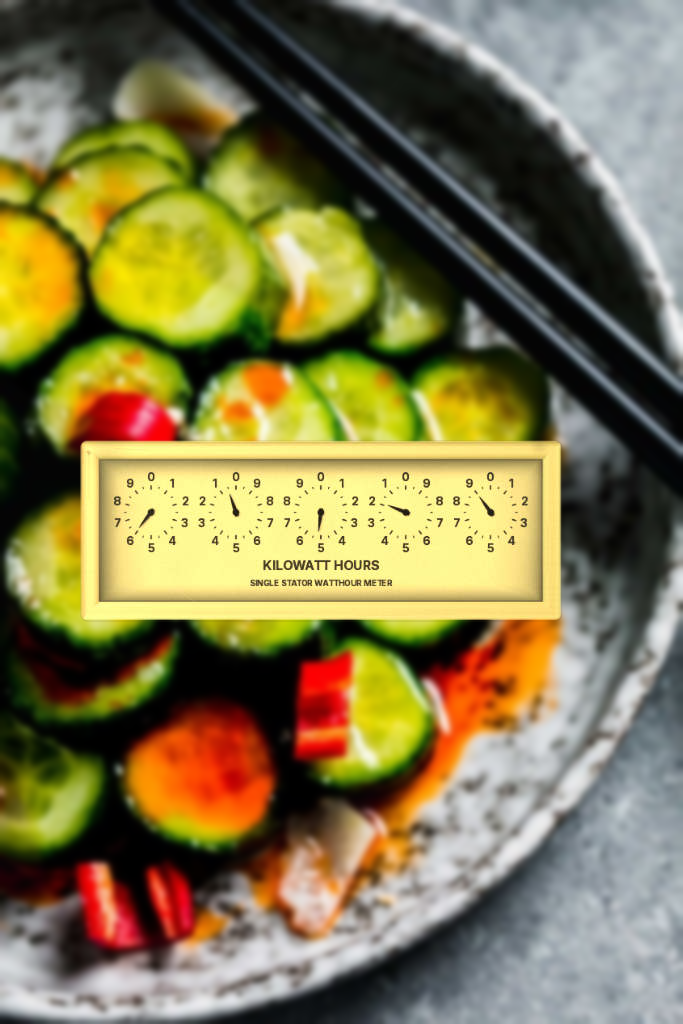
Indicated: 60519kWh
